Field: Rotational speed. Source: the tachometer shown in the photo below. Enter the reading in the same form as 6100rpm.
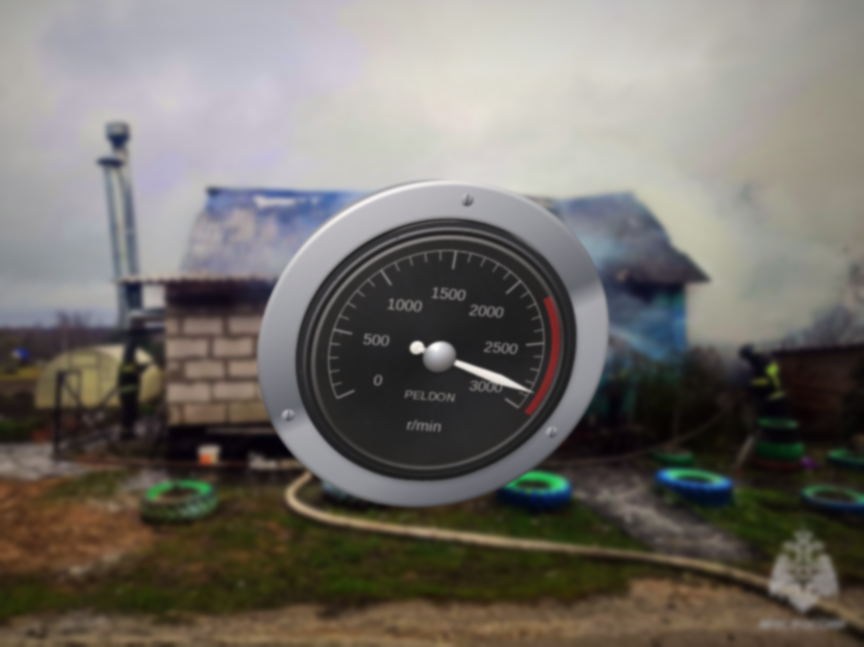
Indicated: 2850rpm
